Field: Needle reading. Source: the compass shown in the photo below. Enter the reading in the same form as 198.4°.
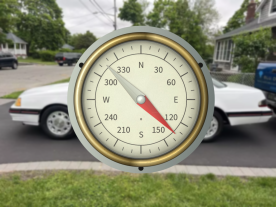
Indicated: 135°
